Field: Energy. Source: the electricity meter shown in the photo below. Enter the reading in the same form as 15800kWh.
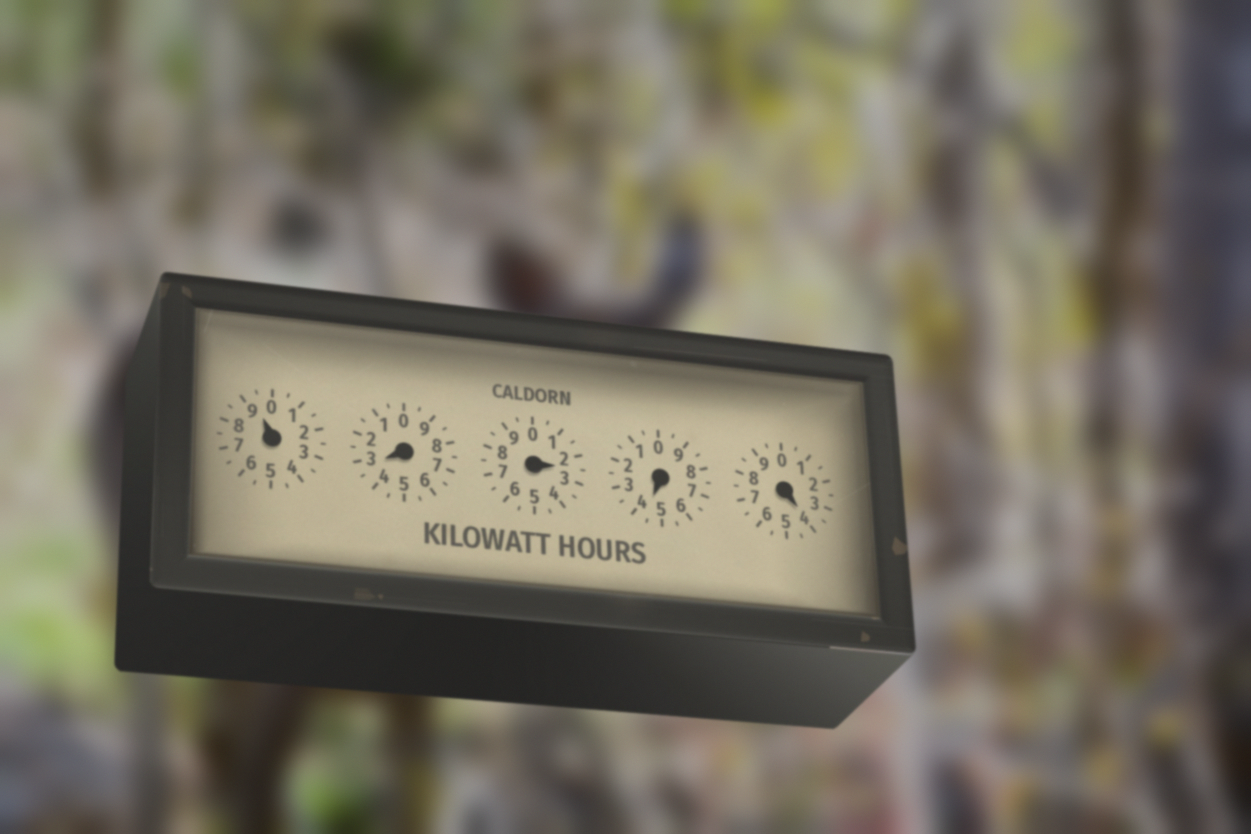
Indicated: 93244kWh
